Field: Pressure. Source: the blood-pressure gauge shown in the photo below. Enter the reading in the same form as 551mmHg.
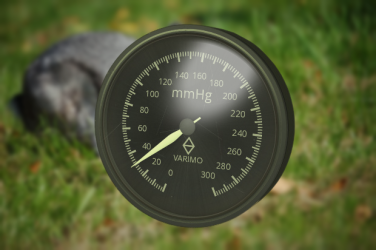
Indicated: 30mmHg
